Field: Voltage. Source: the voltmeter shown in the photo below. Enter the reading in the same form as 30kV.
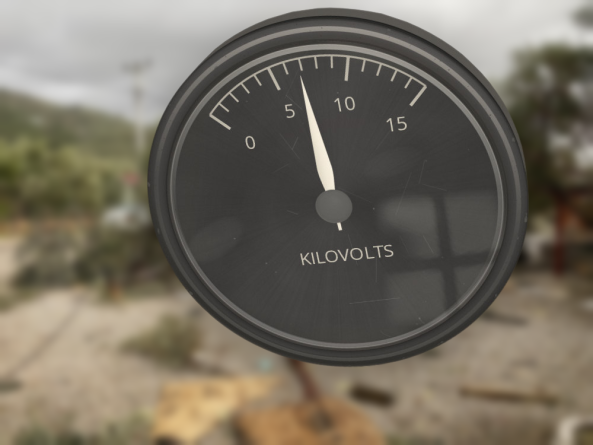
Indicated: 7kV
